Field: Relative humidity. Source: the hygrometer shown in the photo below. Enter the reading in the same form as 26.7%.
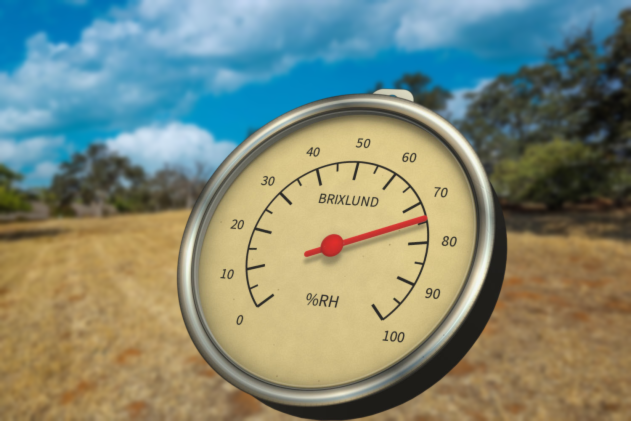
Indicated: 75%
